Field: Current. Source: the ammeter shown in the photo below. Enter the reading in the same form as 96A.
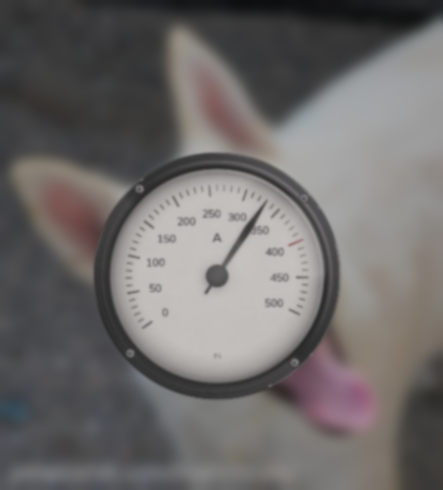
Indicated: 330A
